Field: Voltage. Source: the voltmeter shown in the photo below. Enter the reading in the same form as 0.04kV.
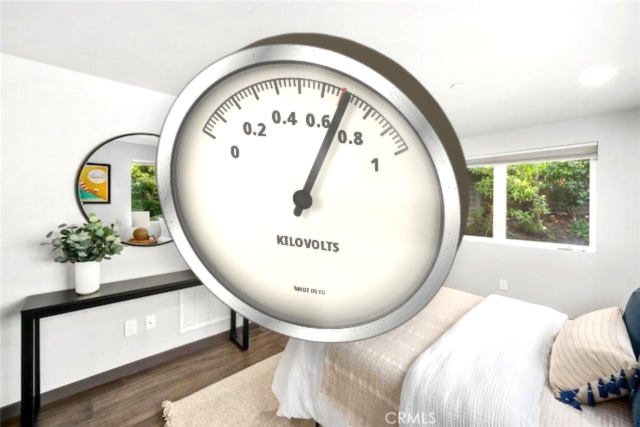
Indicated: 0.7kV
